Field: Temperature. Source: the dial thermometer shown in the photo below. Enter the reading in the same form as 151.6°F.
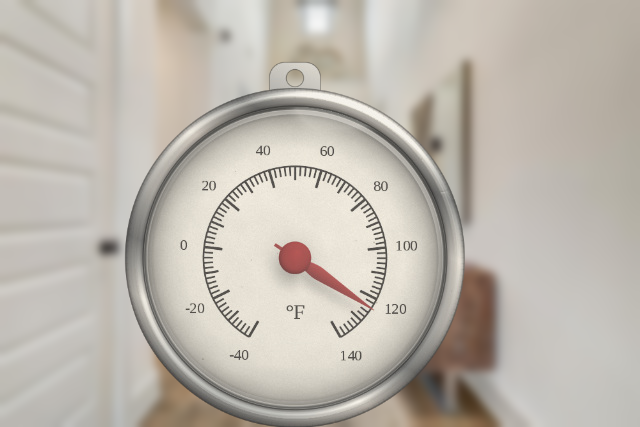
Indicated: 124°F
